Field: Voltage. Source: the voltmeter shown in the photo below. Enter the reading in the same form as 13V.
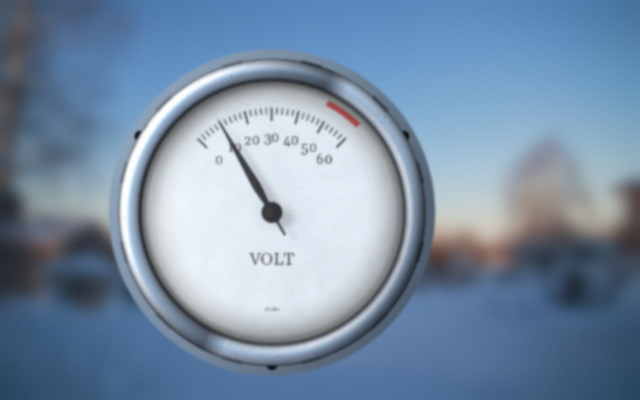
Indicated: 10V
